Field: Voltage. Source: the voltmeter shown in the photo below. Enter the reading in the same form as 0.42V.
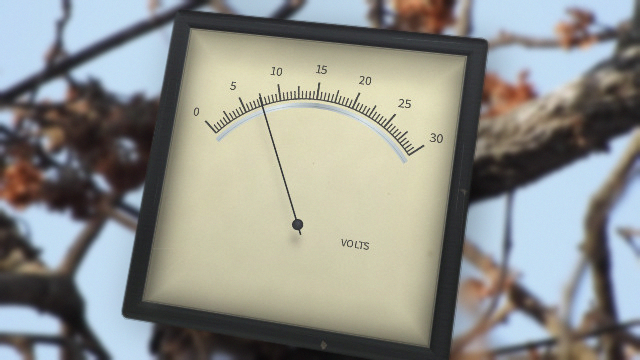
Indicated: 7.5V
